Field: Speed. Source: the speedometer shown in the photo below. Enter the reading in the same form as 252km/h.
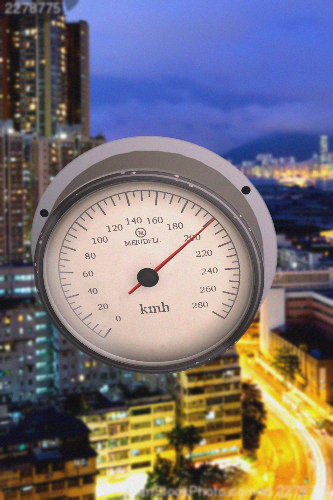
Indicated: 200km/h
